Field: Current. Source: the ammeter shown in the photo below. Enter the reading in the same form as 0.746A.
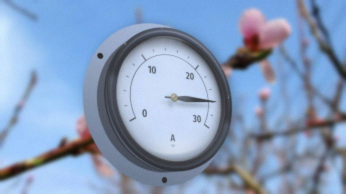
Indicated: 26A
